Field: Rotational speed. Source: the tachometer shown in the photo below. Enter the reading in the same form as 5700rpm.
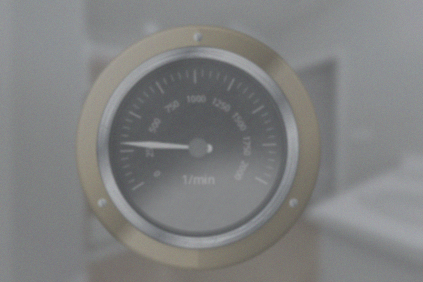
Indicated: 300rpm
